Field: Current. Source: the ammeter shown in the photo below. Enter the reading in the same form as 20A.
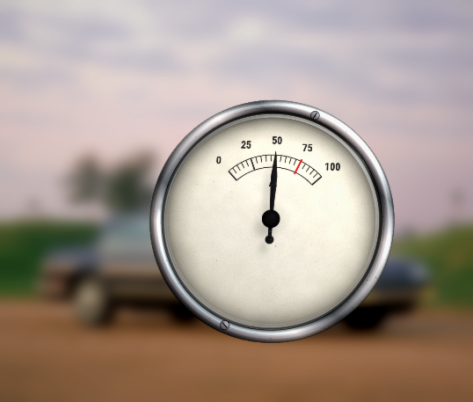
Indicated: 50A
